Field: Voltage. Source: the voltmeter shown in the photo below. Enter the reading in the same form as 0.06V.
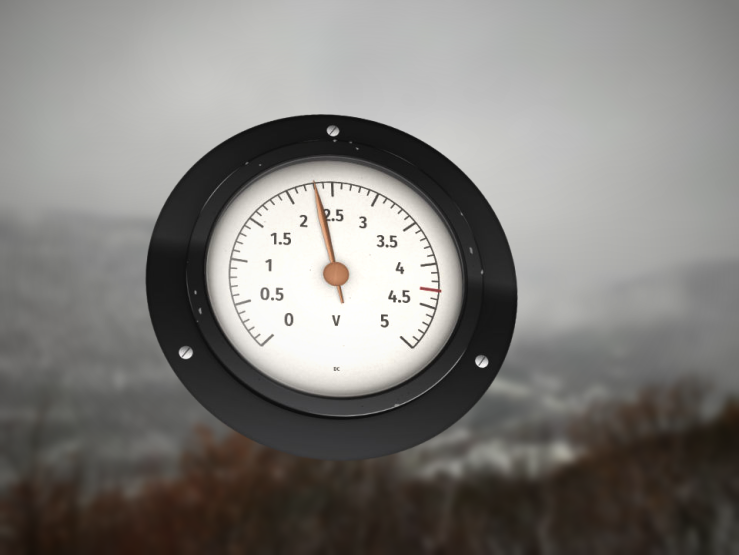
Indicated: 2.3V
